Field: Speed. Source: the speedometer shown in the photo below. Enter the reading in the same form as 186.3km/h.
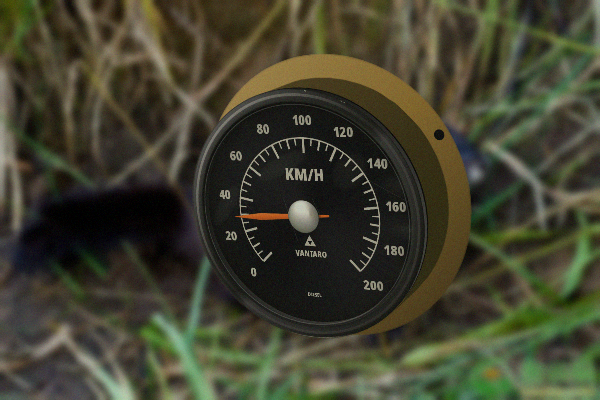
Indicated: 30km/h
